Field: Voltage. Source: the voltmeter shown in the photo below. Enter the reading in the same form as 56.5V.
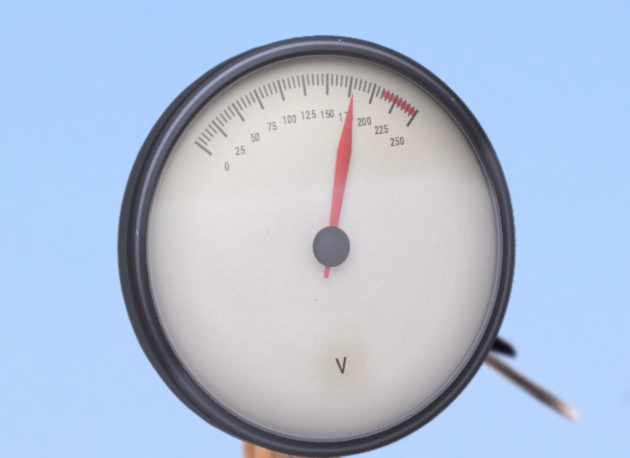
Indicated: 175V
